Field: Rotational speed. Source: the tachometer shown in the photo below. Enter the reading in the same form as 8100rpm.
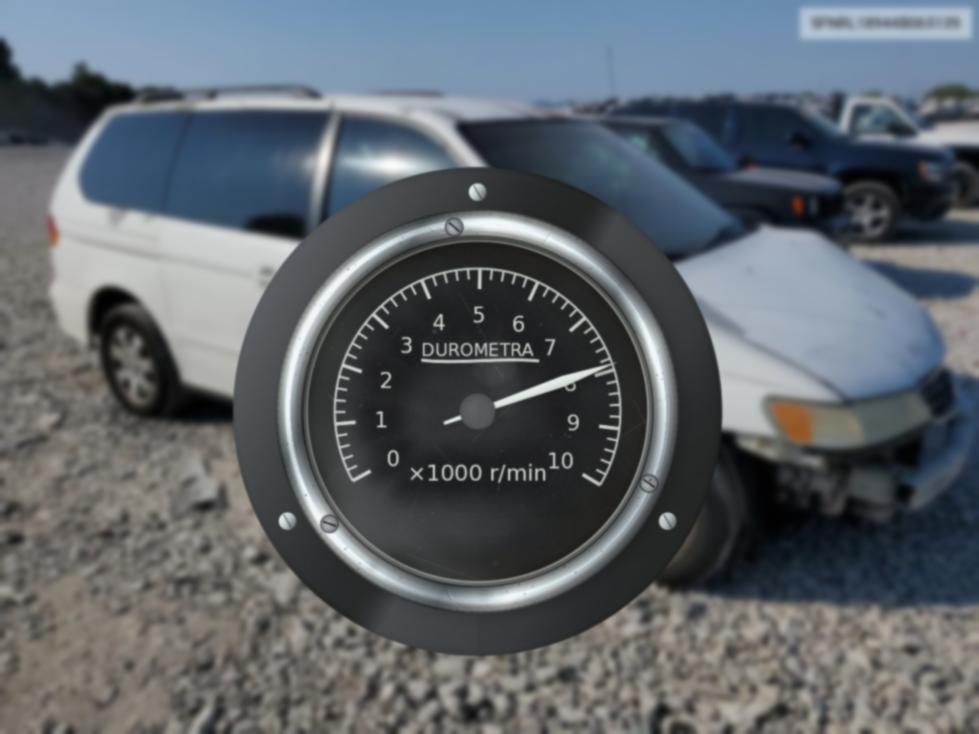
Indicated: 7900rpm
